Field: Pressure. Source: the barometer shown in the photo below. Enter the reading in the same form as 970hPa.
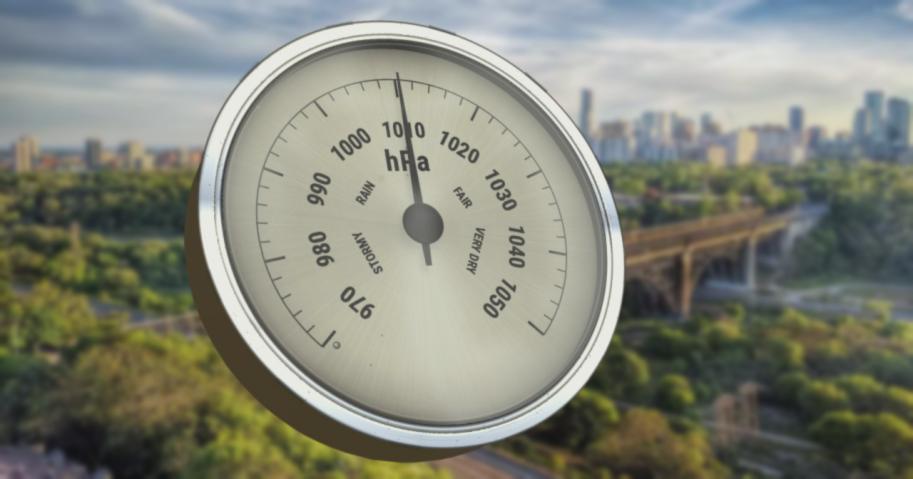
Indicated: 1010hPa
